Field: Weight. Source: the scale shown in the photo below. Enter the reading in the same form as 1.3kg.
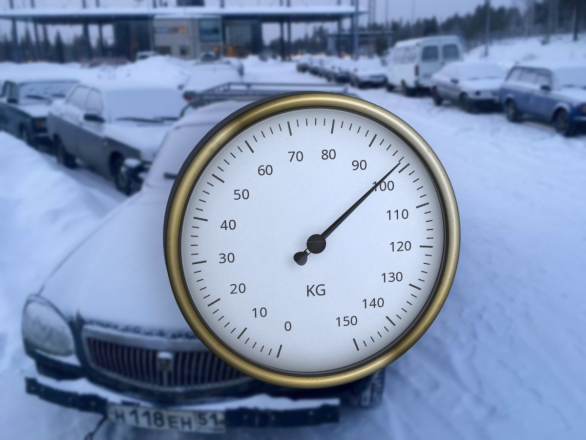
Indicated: 98kg
